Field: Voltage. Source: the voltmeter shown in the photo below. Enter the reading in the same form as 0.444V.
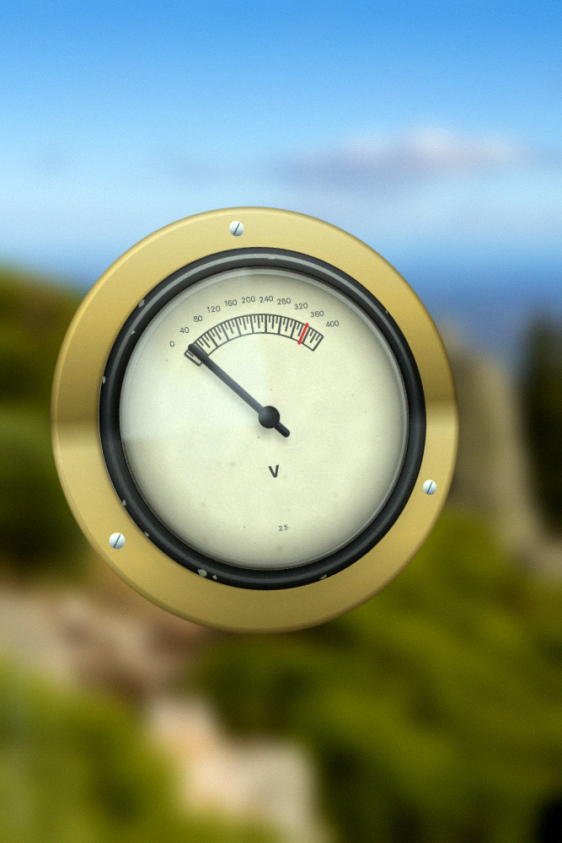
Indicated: 20V
